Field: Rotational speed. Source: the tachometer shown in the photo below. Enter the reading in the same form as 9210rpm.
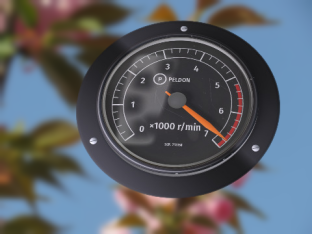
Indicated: 6800rpm
